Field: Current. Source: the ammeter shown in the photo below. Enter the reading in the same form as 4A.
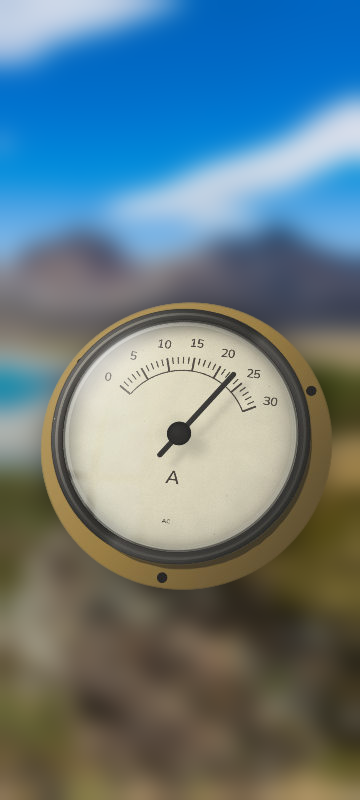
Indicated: 23A
